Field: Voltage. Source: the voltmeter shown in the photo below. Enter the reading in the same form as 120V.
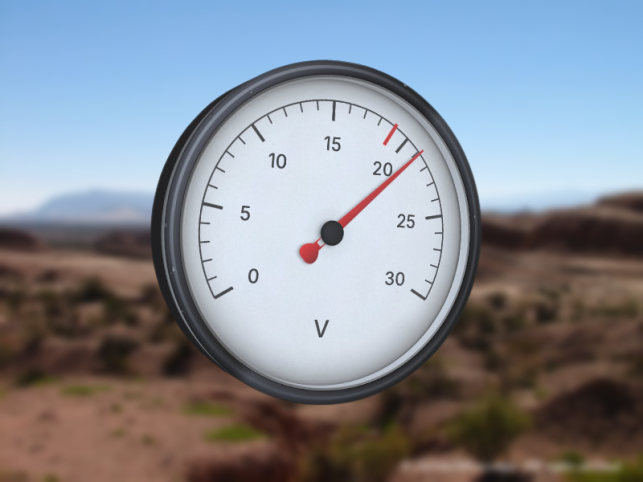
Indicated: 21V
